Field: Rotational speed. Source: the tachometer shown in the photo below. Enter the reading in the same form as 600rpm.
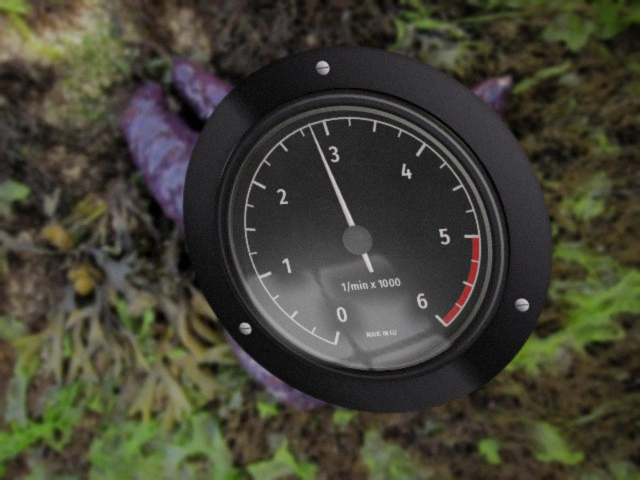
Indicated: 2875rpm
